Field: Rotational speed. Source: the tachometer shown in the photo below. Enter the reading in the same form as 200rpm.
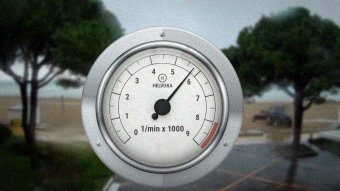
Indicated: 5750rpm
